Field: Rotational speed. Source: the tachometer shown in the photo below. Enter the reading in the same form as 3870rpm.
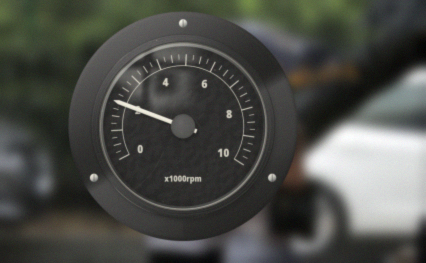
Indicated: 2000rpm
